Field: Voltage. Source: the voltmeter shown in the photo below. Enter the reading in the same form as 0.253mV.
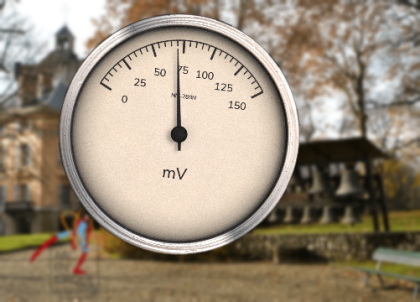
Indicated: 70mV
